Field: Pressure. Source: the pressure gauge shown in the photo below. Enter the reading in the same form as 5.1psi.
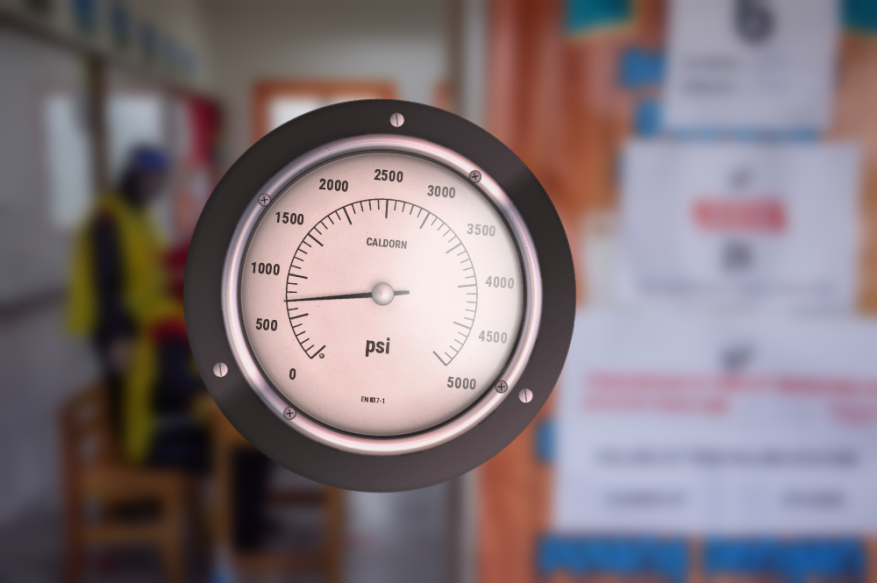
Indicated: 700psi
